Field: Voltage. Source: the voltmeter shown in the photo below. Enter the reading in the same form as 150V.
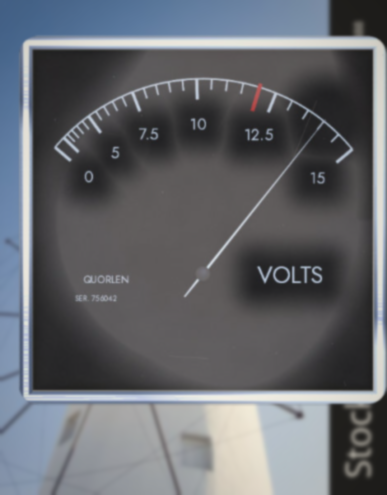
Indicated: 14V
